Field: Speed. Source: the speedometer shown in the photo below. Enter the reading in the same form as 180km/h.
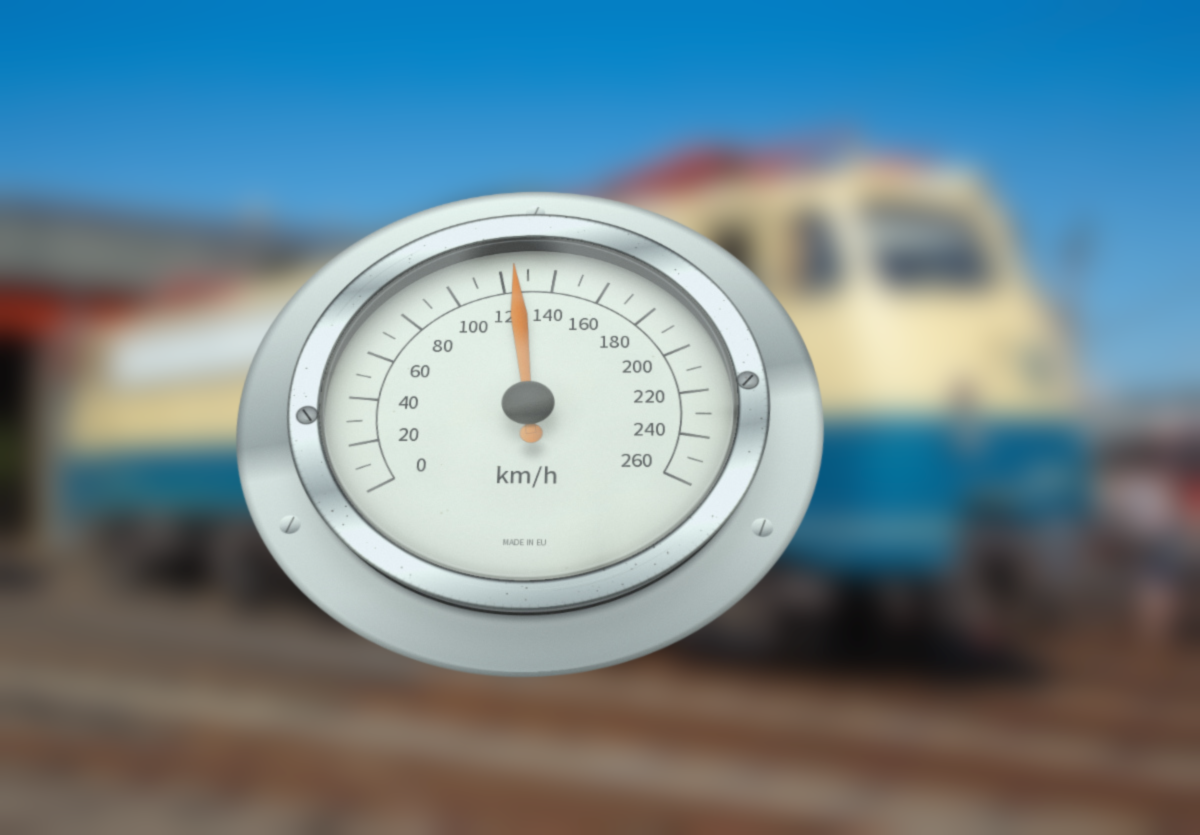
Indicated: 125km/h
